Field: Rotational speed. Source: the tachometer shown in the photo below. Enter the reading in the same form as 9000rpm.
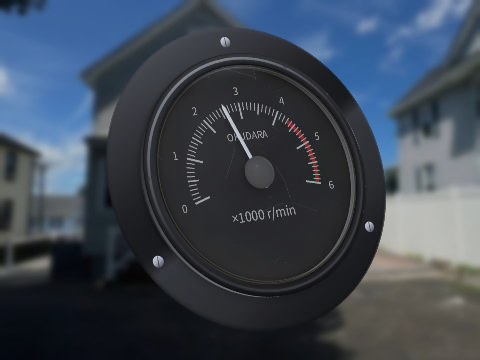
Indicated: 2500rpm
